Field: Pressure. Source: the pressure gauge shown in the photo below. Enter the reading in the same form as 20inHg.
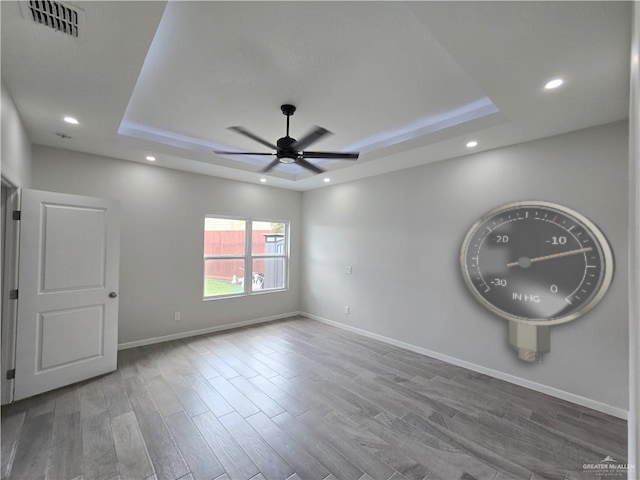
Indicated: -7inHg
